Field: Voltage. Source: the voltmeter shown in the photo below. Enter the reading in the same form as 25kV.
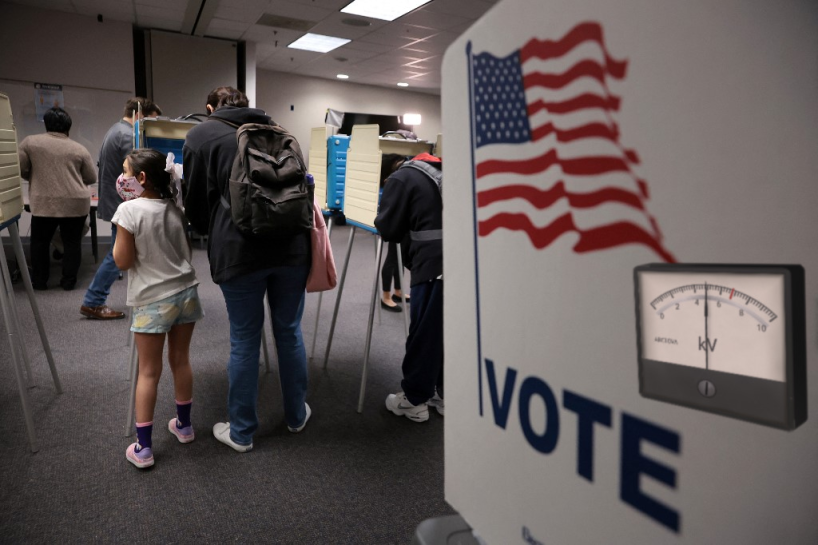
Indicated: 5kV
